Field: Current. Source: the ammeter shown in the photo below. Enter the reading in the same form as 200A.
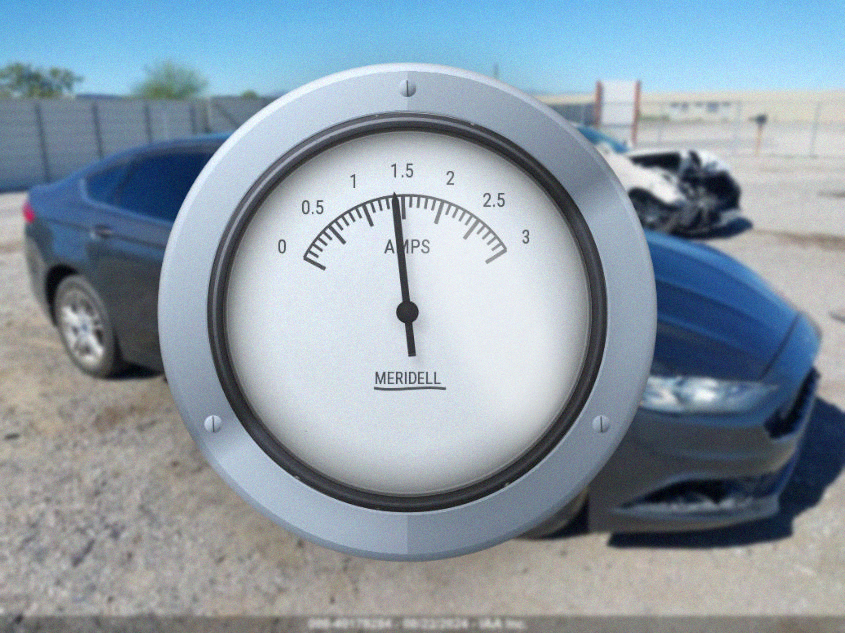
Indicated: 1.4A
